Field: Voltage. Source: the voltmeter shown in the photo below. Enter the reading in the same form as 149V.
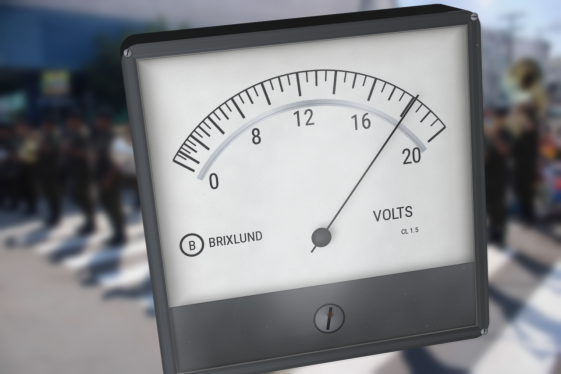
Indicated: 18V
